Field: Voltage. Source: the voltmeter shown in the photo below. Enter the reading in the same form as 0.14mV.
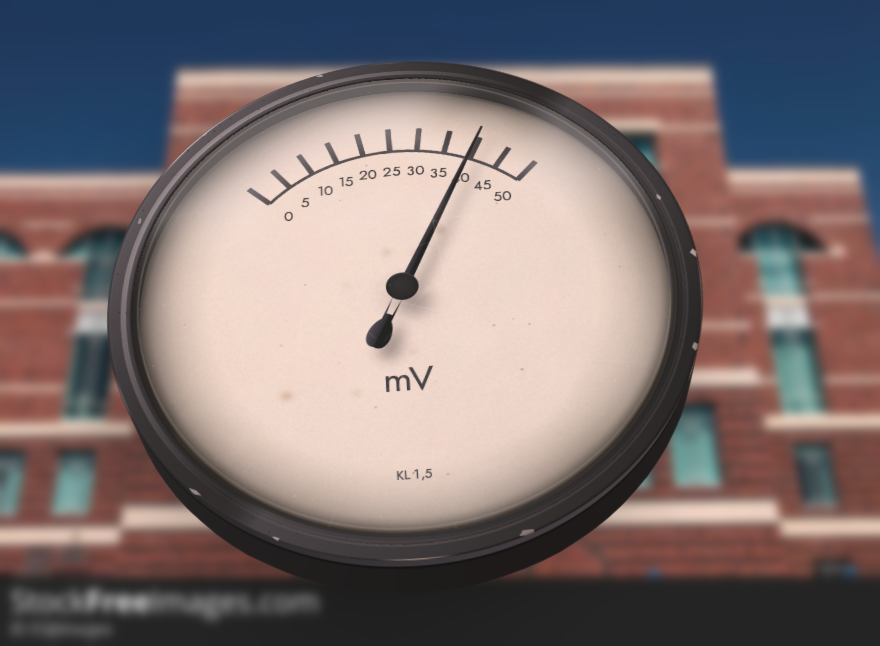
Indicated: 40mV
